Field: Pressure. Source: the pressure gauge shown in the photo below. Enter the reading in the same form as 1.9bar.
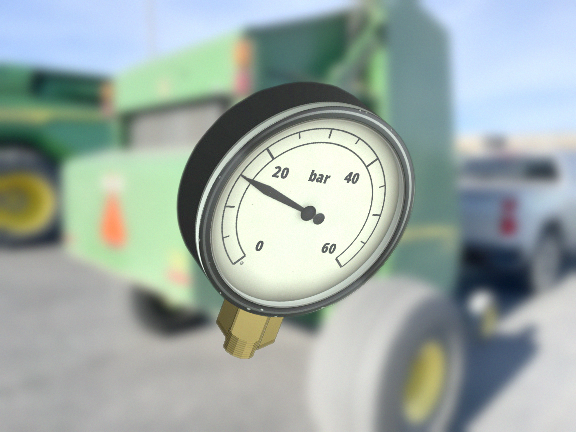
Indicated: 15bar
